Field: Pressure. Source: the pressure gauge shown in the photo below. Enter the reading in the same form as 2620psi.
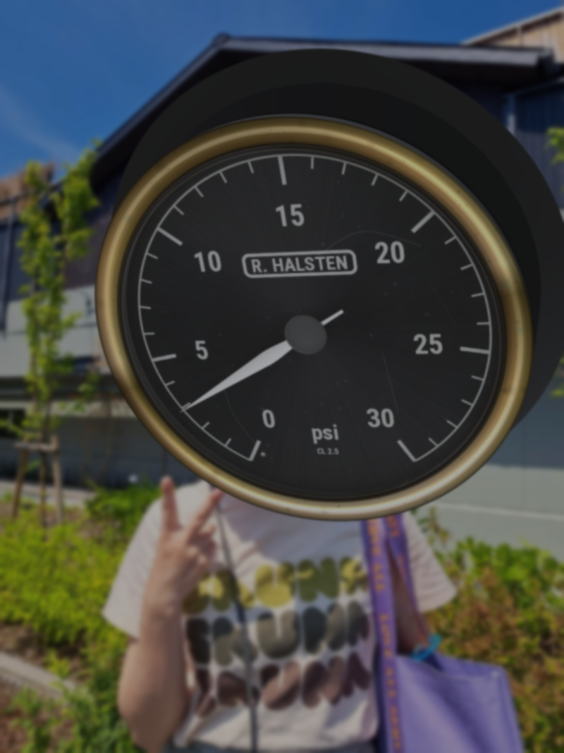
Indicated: 3psi
